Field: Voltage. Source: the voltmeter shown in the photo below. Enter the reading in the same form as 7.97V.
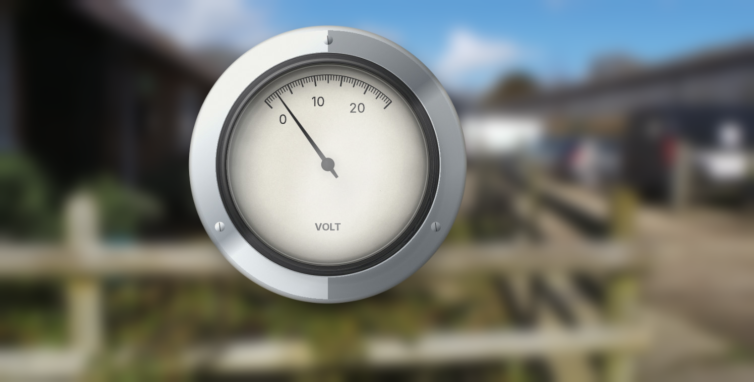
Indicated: 2.5V
